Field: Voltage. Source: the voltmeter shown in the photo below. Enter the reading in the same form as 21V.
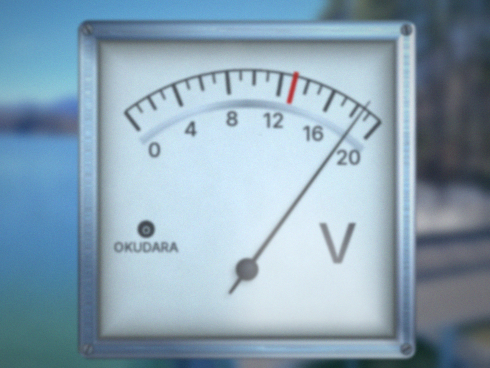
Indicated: 18.5V
